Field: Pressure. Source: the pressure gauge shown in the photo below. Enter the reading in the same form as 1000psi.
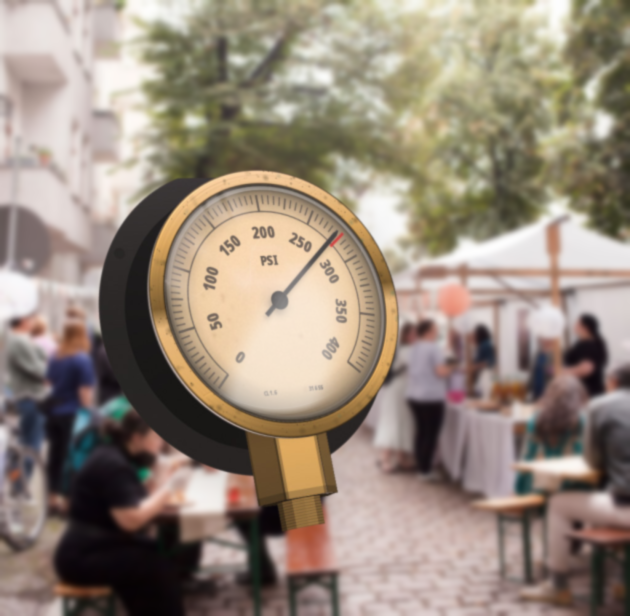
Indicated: 275psi
